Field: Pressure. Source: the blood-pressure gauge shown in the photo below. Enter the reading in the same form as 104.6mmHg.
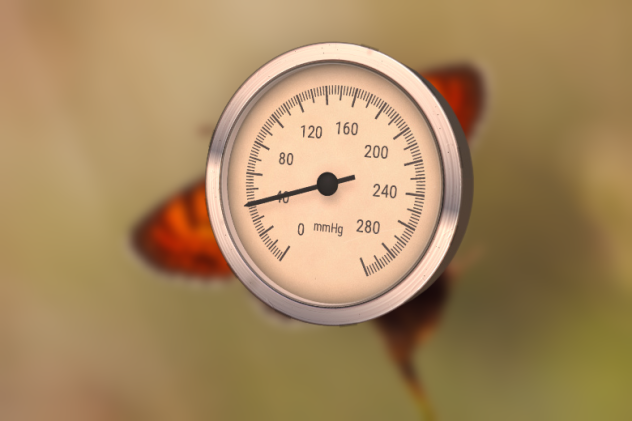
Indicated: 40mmHg
